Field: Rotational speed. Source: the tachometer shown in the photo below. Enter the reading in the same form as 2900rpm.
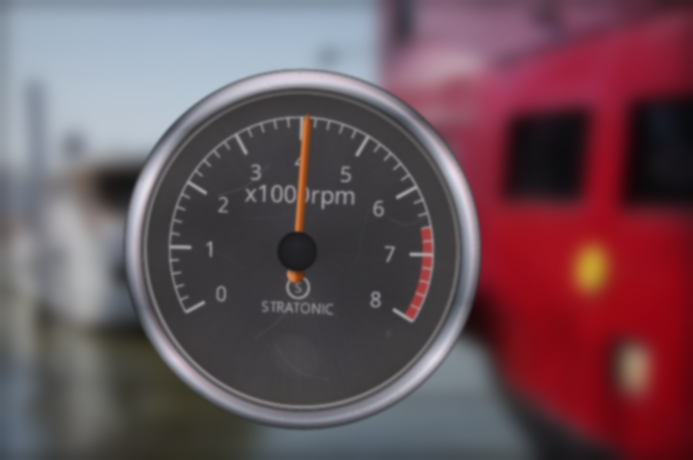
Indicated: 4100rpm
